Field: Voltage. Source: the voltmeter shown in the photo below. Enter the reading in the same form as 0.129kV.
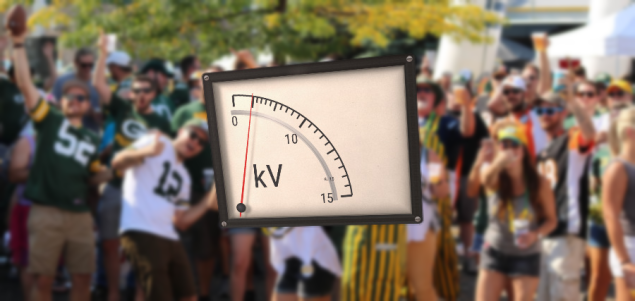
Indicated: 5kV
